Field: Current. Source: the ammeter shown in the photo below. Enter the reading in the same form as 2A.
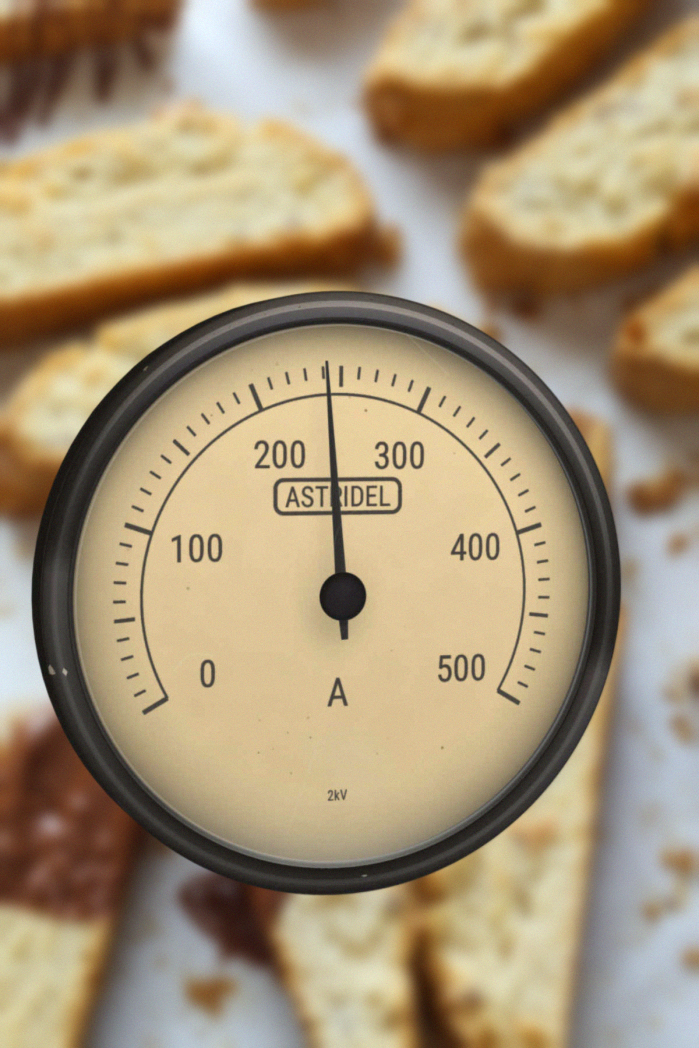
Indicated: 240A
